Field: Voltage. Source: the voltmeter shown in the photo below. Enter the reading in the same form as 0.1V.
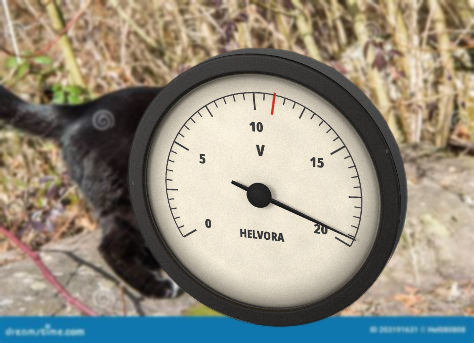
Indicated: 19.5V
